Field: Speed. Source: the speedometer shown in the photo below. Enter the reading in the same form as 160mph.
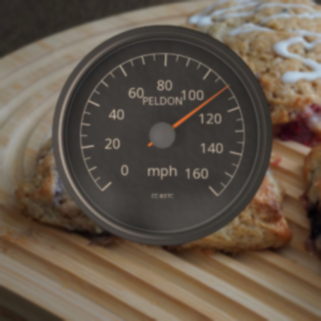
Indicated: 110mph
